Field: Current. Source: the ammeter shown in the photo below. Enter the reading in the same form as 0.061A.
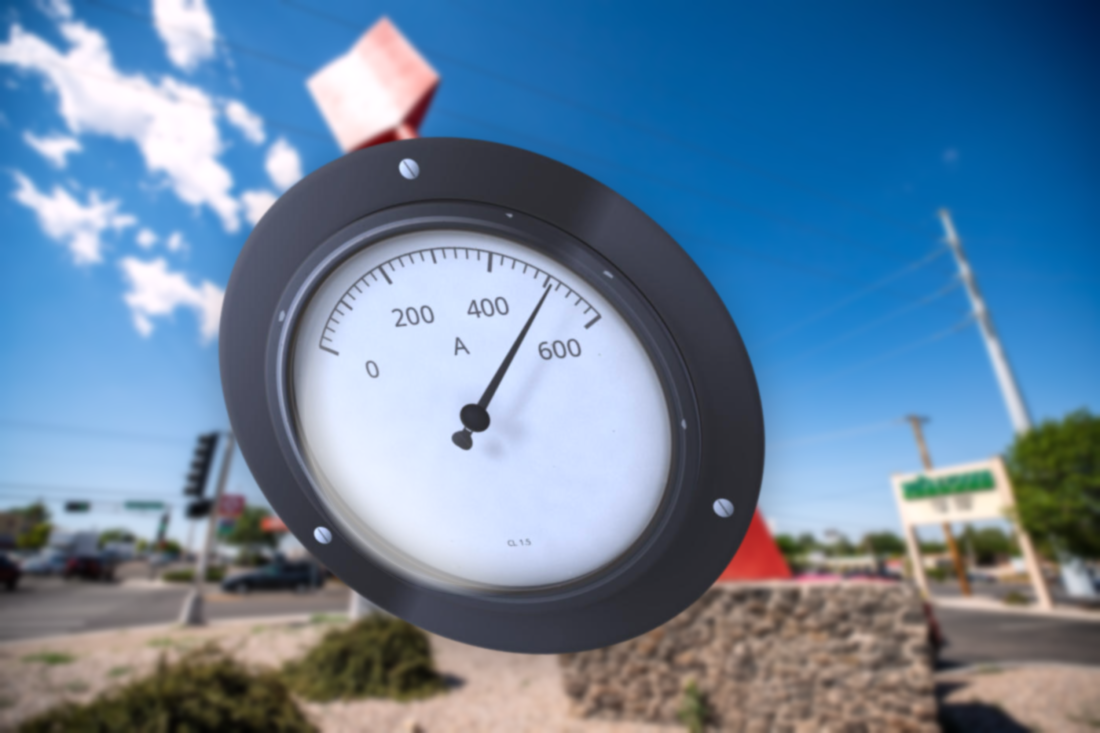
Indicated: 510A
